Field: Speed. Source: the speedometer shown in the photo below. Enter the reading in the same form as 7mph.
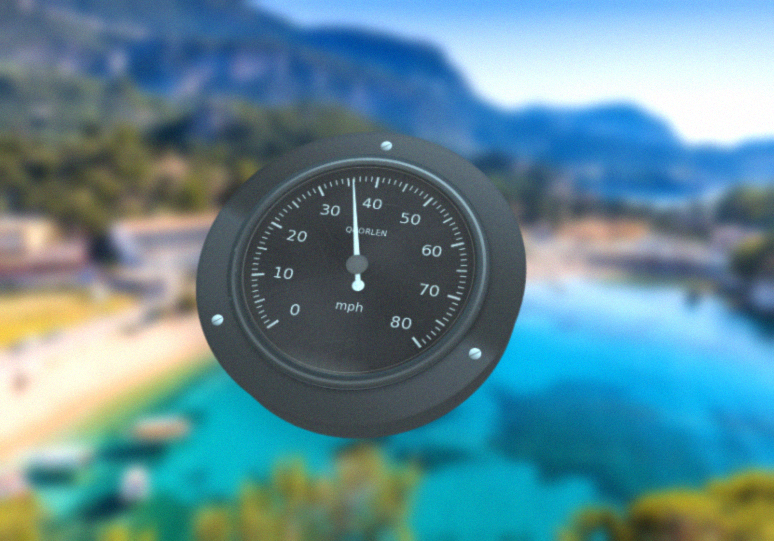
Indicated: 36mph
